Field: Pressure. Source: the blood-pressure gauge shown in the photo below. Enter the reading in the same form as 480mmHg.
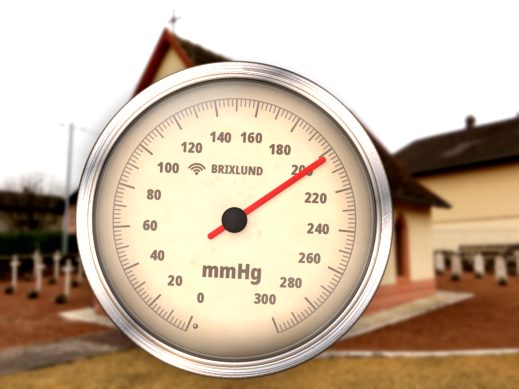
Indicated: 202mmHg
